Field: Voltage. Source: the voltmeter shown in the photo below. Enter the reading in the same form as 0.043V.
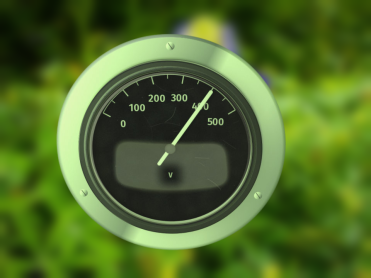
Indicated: 400V
